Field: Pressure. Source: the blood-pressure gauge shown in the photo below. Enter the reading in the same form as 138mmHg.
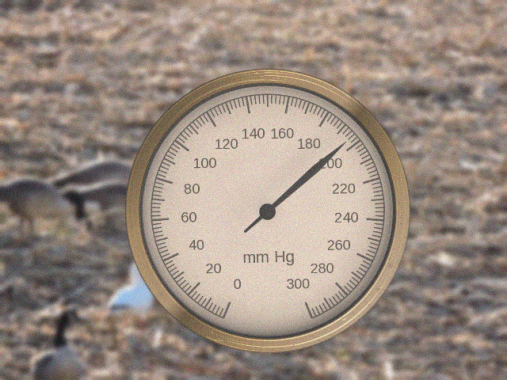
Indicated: 196mmHg
